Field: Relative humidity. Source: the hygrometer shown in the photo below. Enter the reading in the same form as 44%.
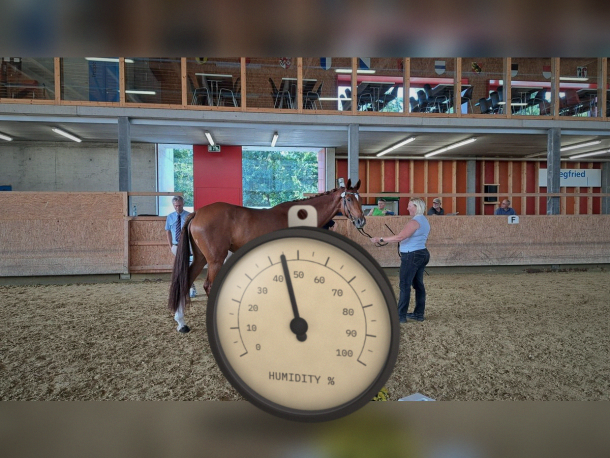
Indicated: 45%
